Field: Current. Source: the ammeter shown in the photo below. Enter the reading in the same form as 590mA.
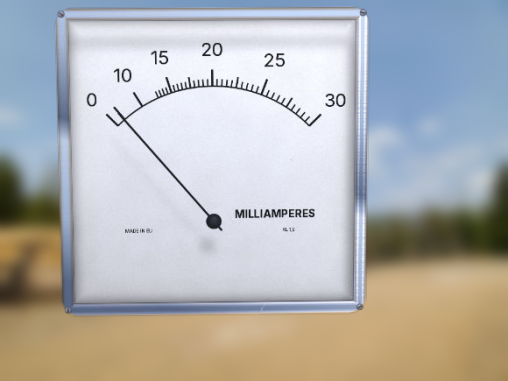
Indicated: 5mA
